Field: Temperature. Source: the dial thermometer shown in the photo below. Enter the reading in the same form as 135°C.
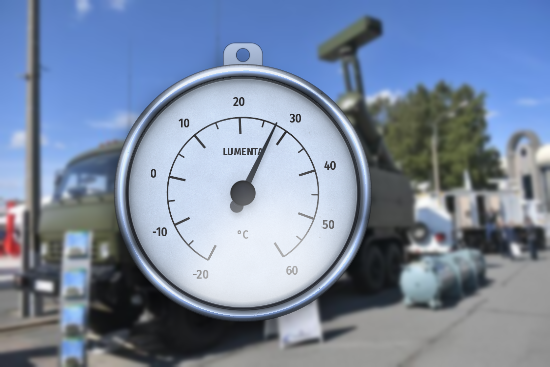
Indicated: 27.5°C
